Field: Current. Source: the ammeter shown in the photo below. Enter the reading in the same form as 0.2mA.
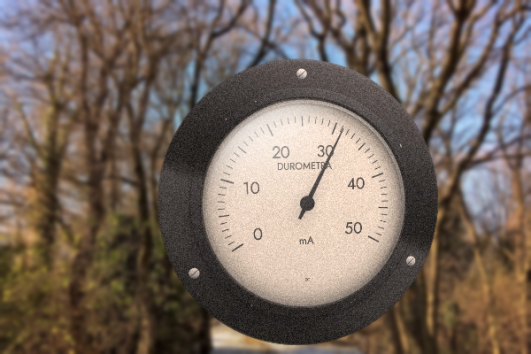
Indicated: 31mA
